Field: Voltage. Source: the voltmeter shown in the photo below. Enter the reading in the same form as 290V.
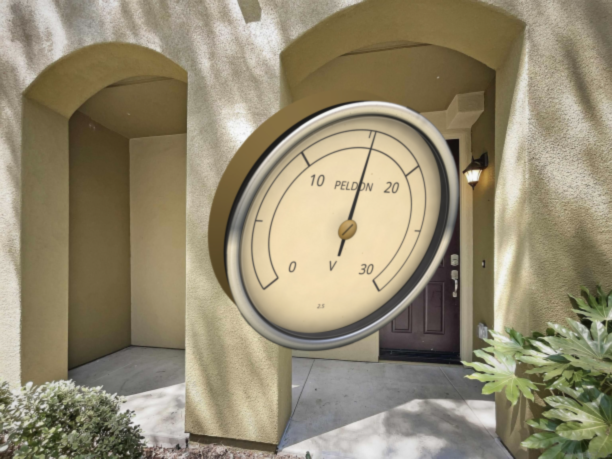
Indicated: 15V
